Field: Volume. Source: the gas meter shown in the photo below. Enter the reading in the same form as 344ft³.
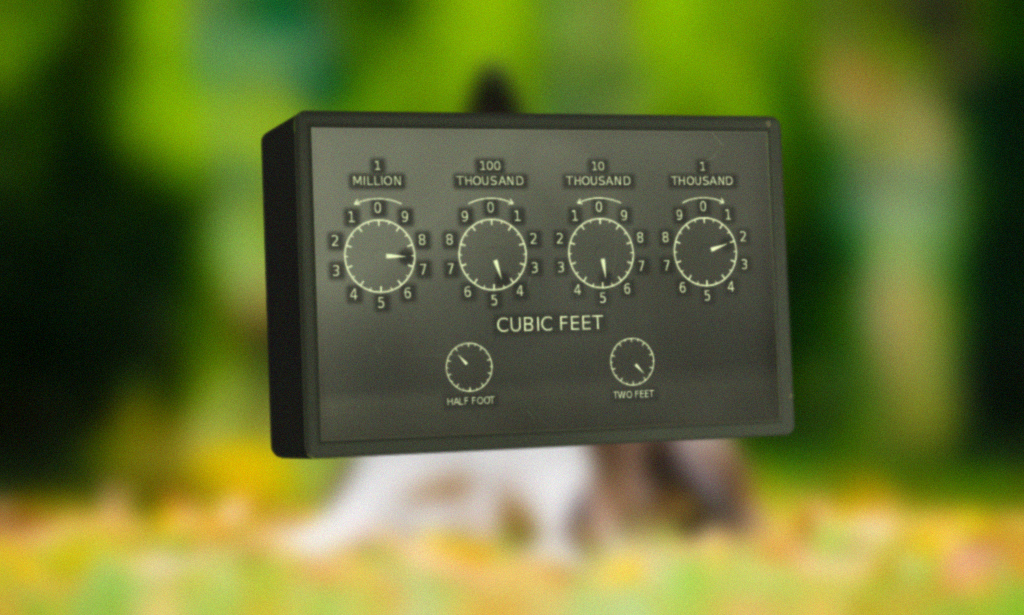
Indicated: 745200ft³
